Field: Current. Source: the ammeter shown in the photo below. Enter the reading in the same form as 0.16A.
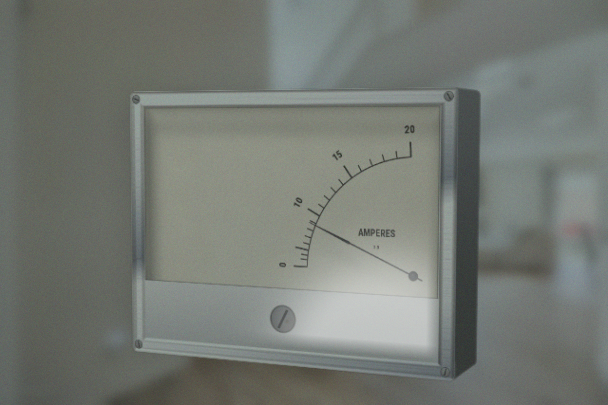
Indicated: 9A
